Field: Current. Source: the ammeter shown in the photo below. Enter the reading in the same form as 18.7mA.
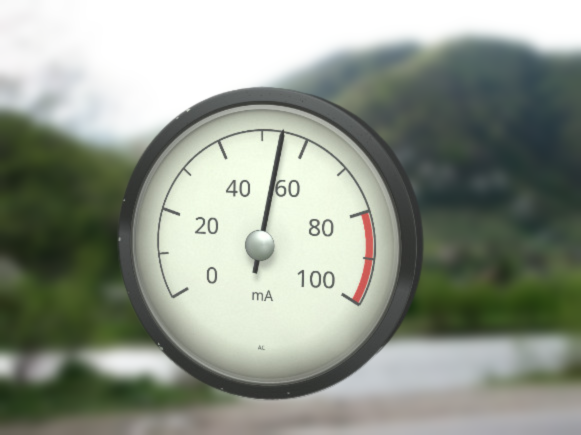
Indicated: 55mA
